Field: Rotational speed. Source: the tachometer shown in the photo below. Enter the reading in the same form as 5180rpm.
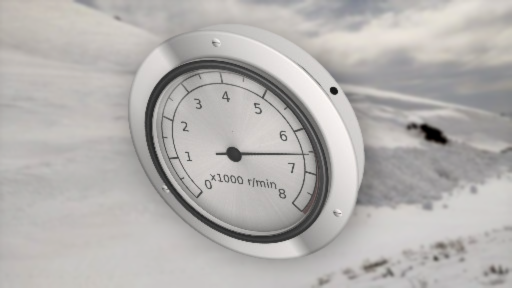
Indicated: 6500rpm
